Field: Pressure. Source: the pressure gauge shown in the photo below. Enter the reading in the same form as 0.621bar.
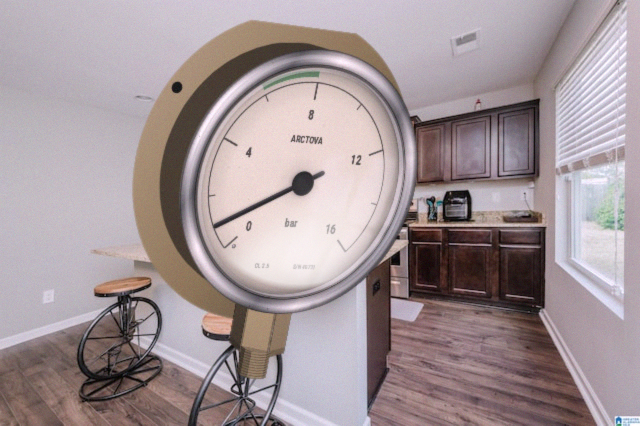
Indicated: 1bar
